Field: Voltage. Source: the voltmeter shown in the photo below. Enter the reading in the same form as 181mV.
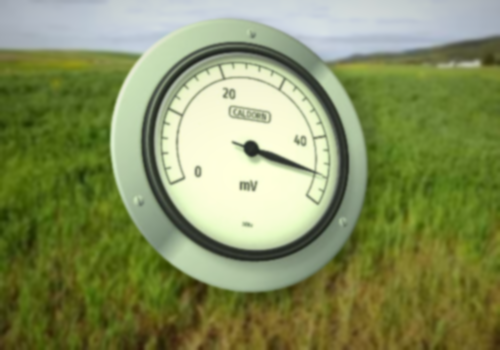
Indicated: 46mV
